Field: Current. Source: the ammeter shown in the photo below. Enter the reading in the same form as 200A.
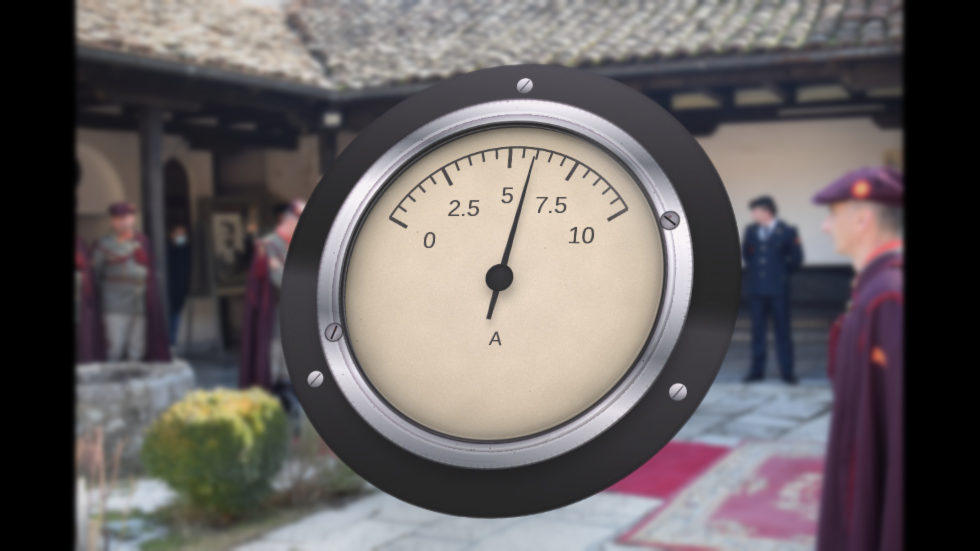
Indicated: 6A
